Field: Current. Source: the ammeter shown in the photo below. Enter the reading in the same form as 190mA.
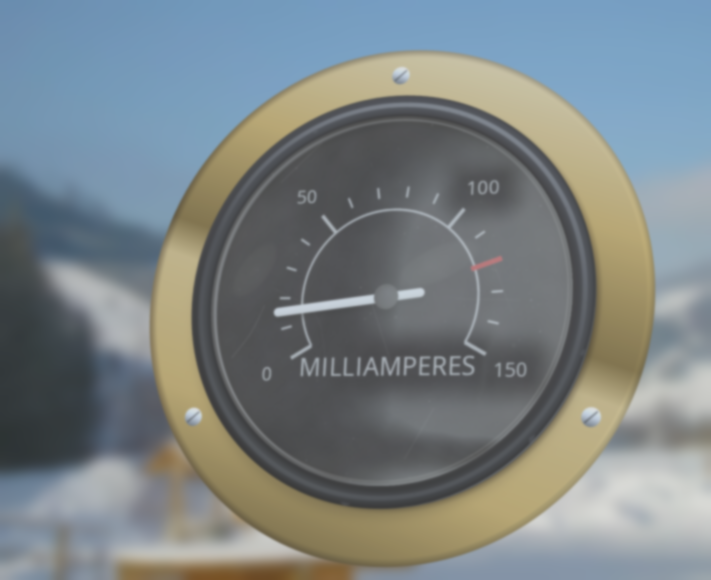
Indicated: 15mA
